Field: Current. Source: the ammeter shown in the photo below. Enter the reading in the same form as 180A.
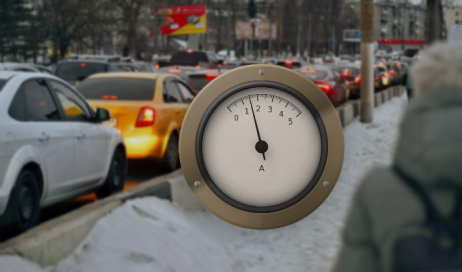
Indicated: 1.5A
